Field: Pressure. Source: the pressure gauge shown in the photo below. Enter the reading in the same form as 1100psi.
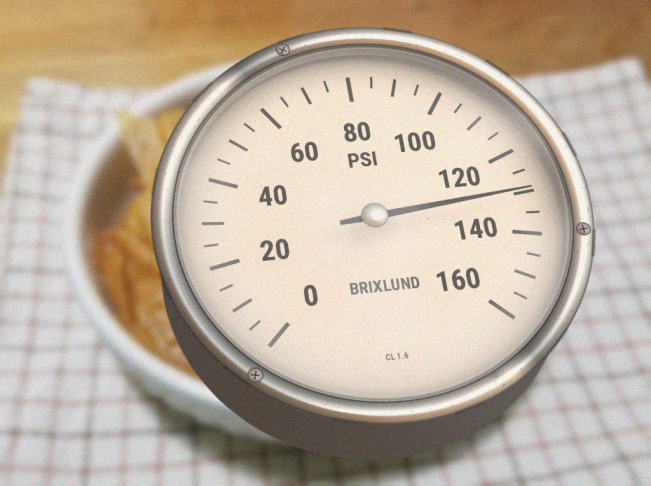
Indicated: 130psi
